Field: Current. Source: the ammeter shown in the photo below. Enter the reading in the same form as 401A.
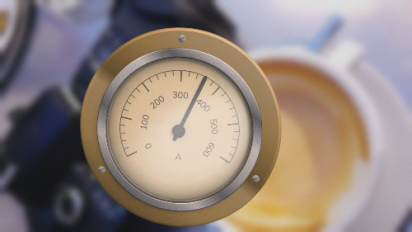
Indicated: 360A
